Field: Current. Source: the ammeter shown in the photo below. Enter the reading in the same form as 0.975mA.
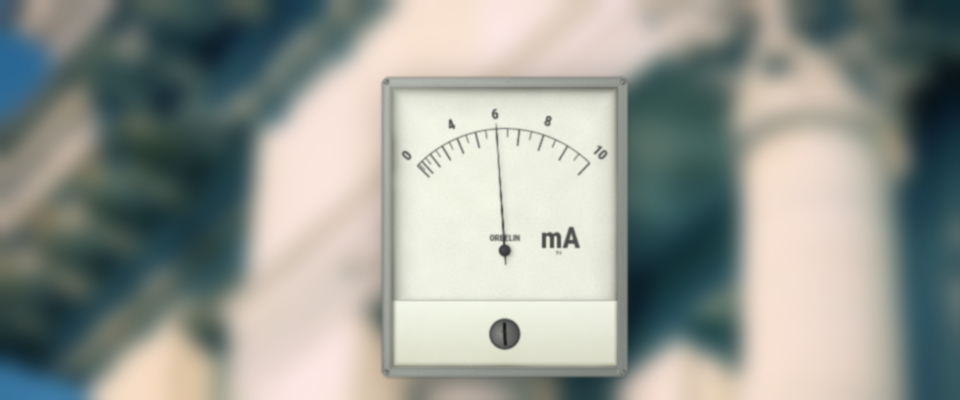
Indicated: 6mA
